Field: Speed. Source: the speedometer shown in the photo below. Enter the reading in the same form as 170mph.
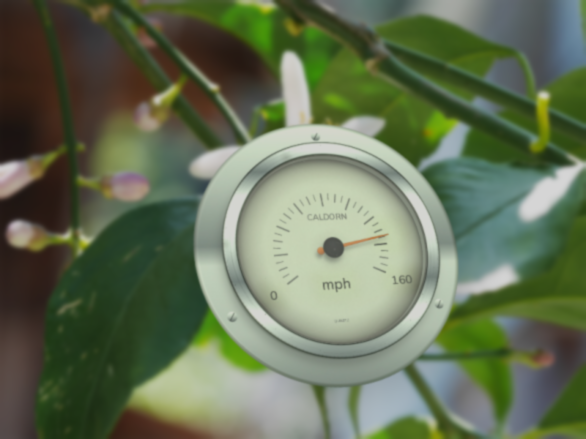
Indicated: 135mph
